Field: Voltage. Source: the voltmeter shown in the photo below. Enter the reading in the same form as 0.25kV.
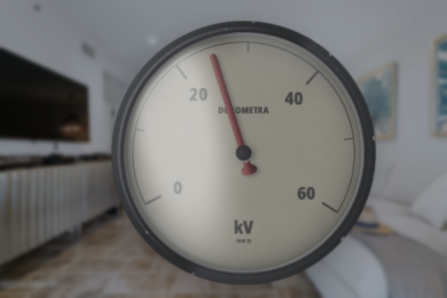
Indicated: 25kV
